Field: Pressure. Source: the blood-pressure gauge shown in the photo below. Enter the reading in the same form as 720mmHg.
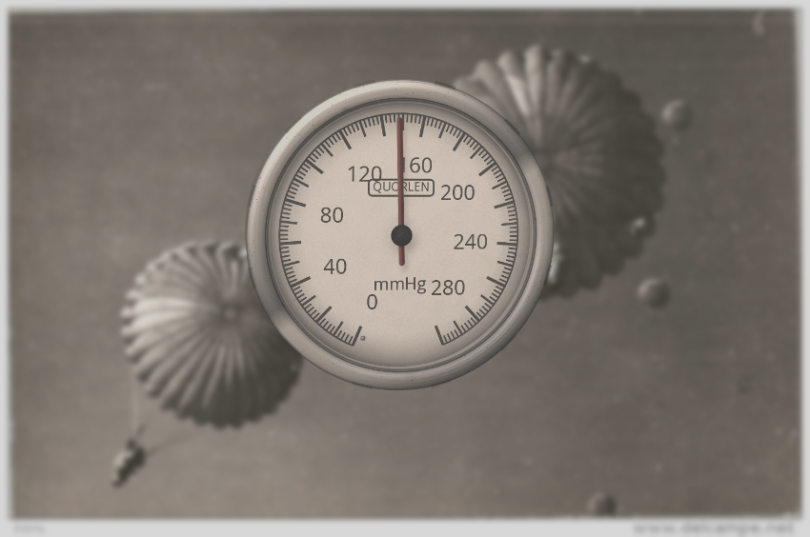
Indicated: 148mmHg
